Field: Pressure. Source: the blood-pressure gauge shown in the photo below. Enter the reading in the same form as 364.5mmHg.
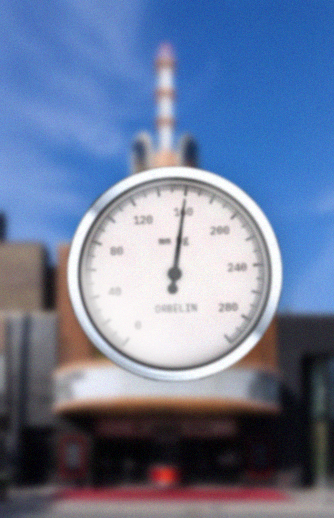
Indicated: 160mmHg
